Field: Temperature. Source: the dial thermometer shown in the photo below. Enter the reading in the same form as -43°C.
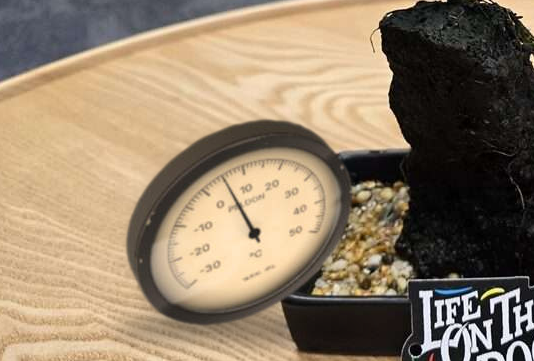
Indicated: 5°C
